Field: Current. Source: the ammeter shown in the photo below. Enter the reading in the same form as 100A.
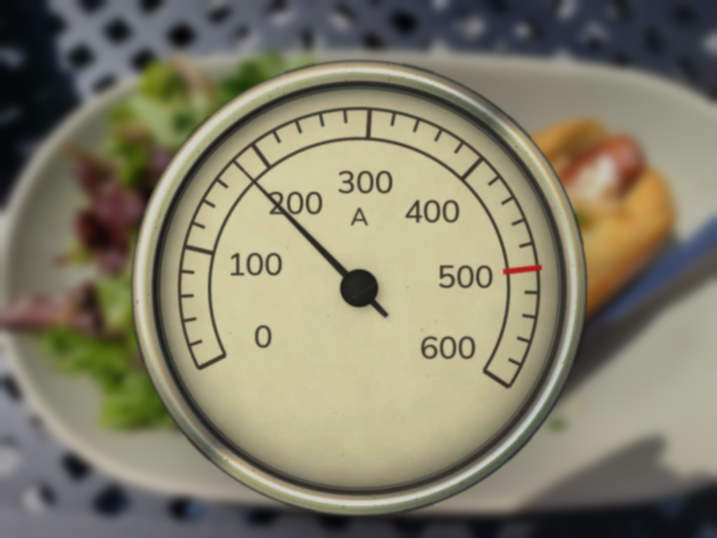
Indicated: 180A
